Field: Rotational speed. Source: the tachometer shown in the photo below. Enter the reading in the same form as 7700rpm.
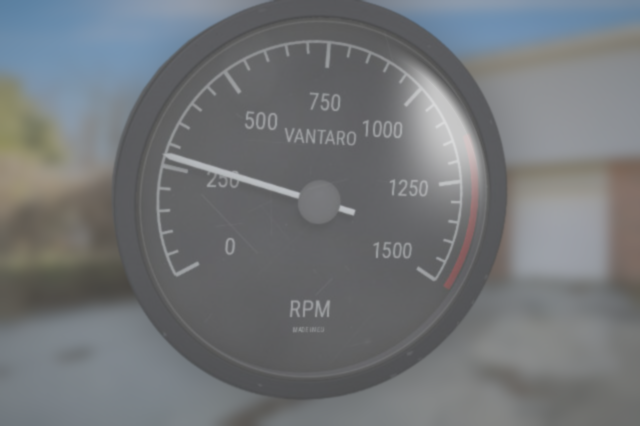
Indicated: 275rpm
